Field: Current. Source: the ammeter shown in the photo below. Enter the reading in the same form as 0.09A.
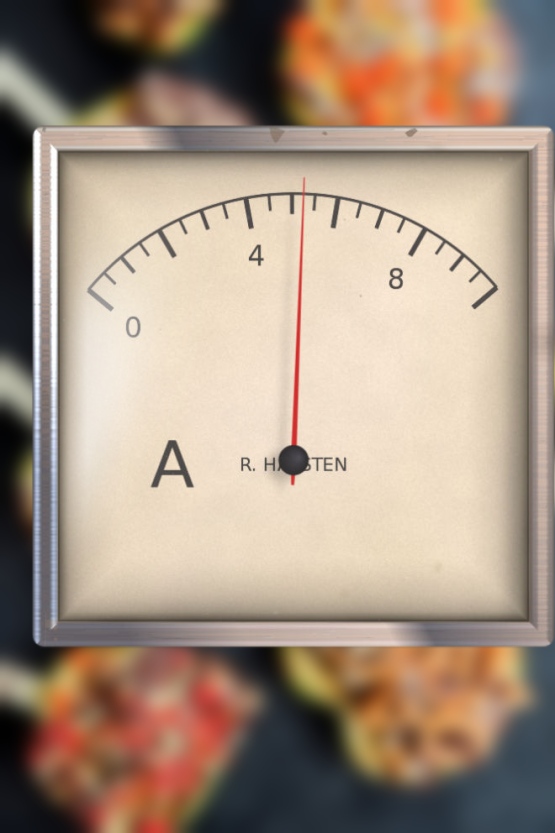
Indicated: 5.25A
